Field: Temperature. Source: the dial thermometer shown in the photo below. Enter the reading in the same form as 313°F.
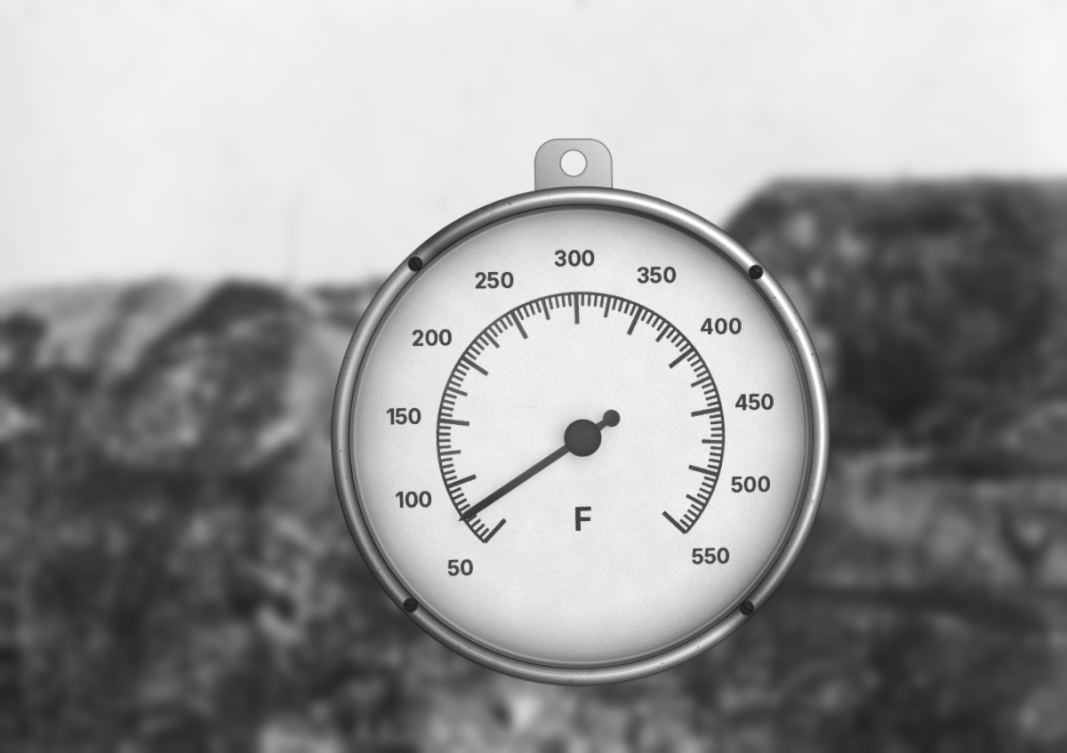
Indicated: 75°F
